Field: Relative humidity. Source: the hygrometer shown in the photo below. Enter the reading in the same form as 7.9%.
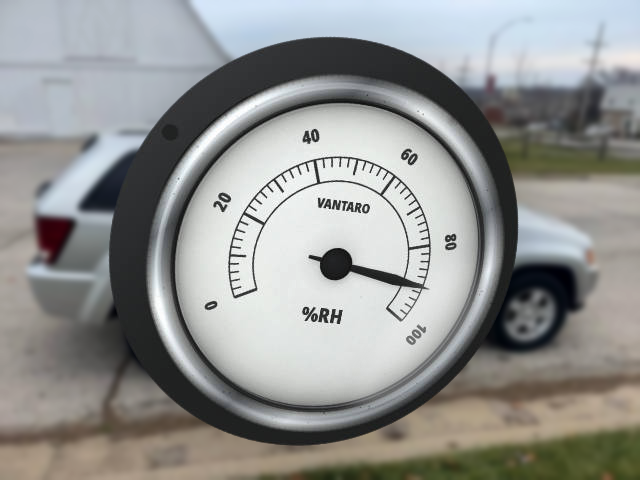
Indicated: 90%
